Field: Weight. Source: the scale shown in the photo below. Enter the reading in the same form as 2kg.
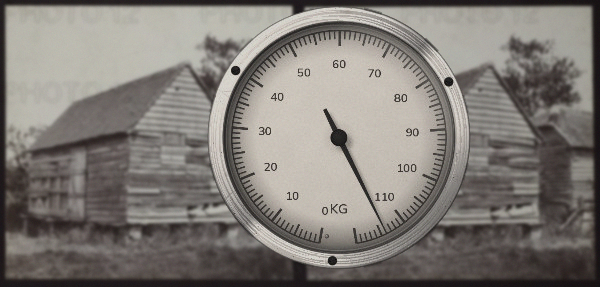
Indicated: 114kg
